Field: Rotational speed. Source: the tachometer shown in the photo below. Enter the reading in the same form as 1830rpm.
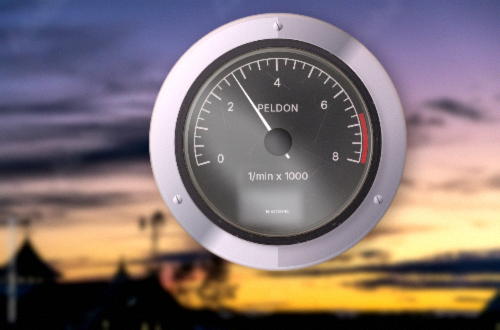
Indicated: 2750rpm
